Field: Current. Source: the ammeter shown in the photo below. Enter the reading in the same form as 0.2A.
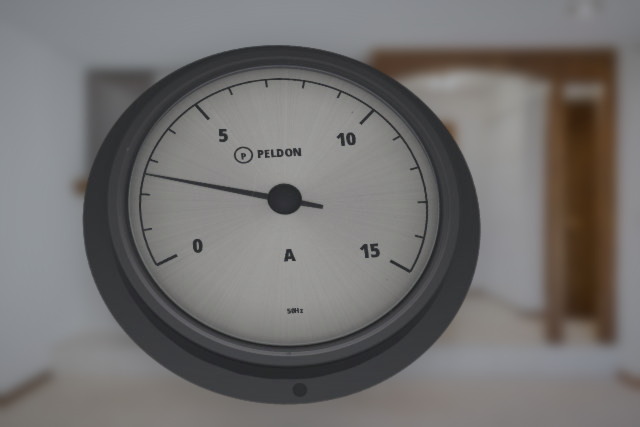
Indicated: 2.5A
